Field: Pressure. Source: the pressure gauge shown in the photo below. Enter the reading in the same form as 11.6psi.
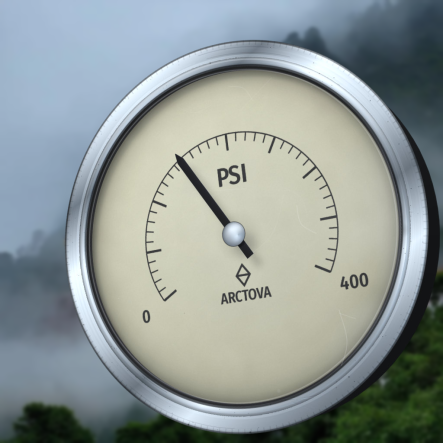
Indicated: 150psi
